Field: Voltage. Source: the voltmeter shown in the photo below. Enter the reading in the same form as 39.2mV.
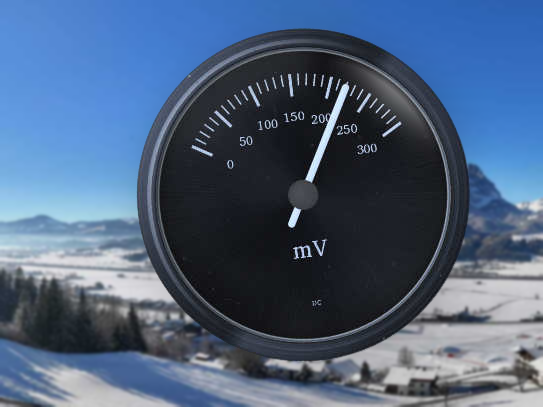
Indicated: 220mV
